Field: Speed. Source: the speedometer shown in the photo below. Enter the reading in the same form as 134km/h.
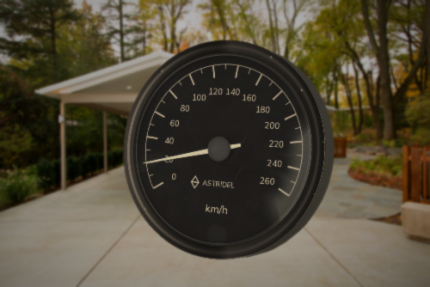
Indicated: 20km/h
